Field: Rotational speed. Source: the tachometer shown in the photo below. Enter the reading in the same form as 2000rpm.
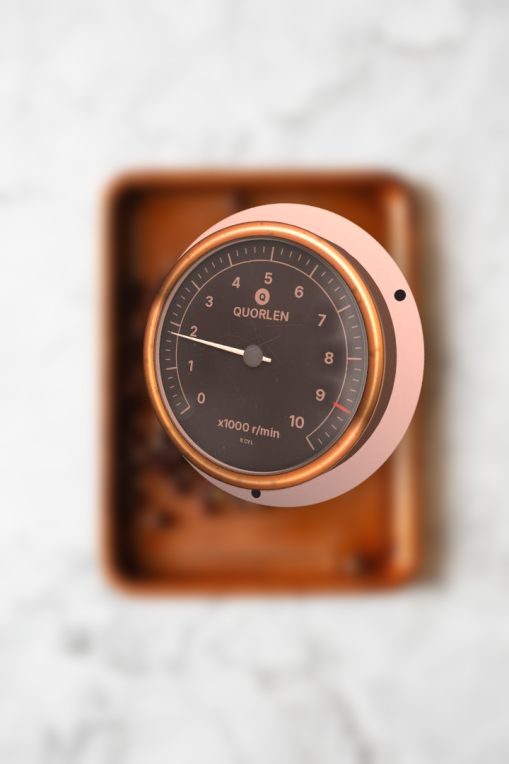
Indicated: 1800rpm
